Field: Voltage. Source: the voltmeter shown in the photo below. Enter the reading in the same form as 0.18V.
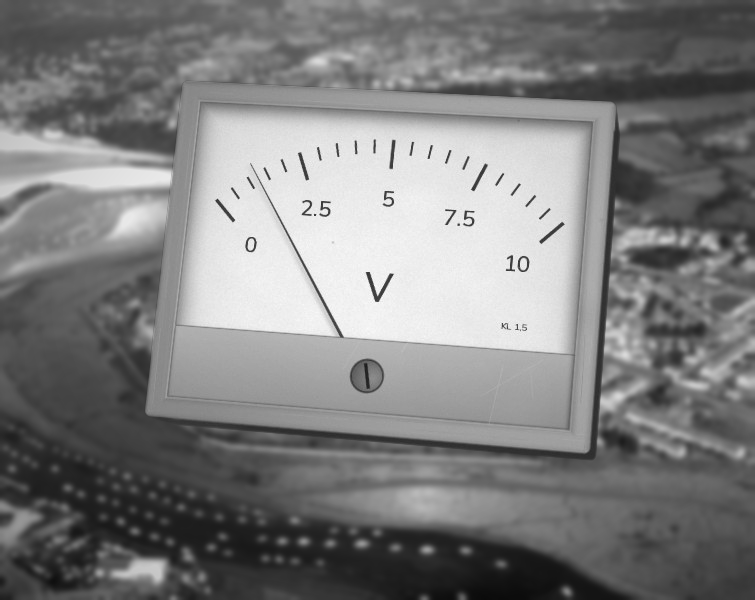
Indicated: 1.25V
